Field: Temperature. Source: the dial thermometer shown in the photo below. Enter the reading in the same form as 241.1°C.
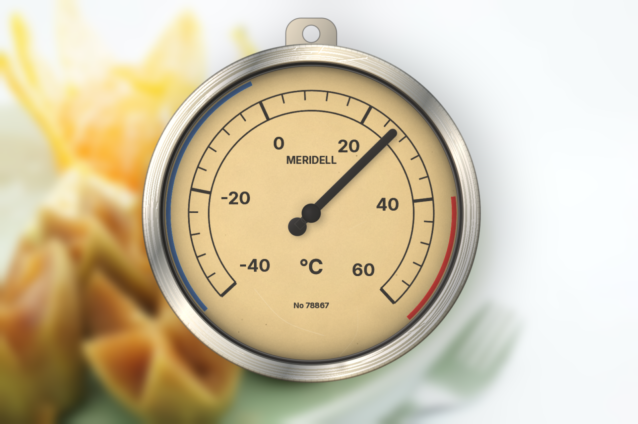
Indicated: 26°C
